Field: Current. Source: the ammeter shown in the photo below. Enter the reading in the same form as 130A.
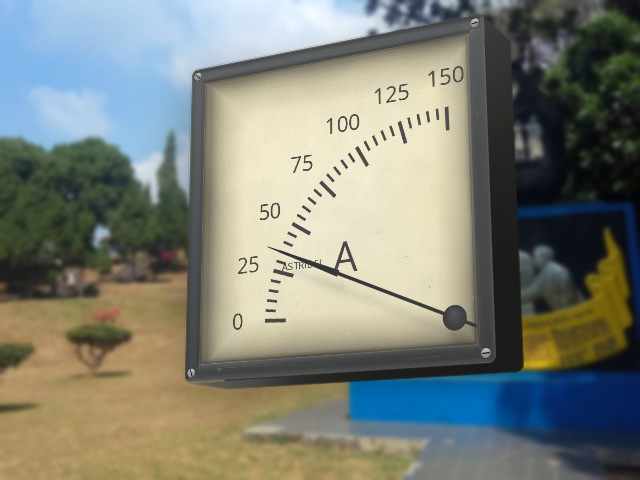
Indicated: 35A
